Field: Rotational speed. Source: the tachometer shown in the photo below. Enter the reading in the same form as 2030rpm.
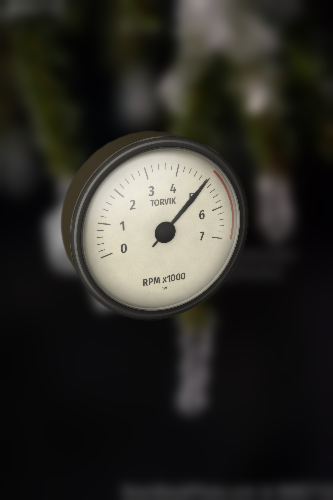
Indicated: 5000rpm
